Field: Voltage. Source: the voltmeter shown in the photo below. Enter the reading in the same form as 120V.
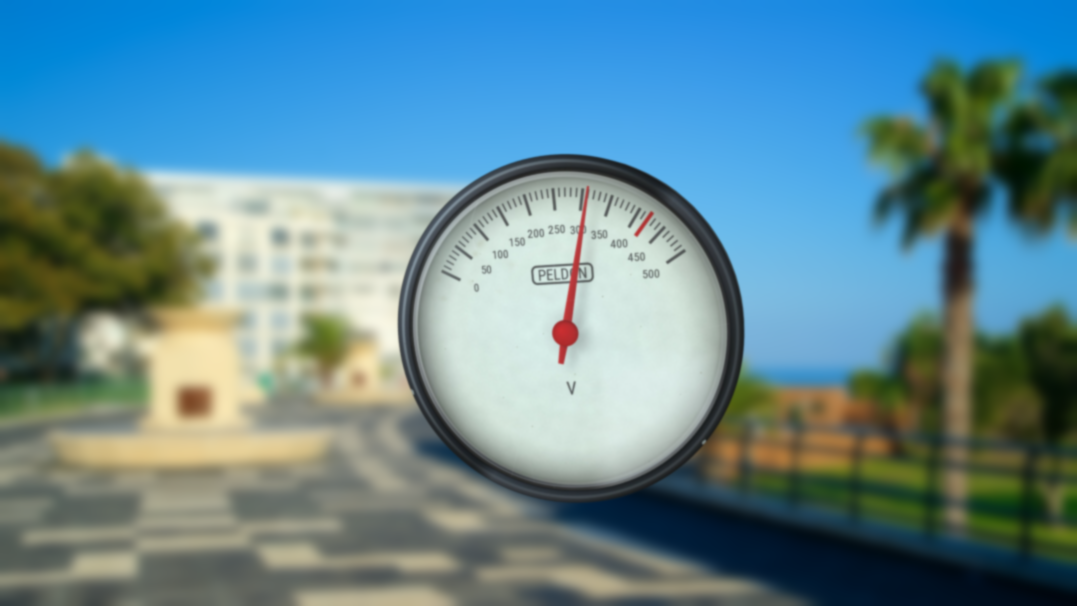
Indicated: 310V
